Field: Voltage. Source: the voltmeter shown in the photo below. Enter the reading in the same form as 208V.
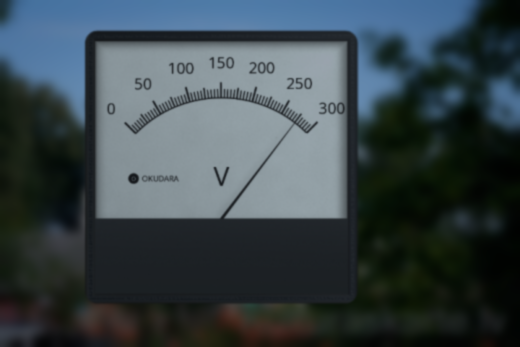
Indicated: 275V
